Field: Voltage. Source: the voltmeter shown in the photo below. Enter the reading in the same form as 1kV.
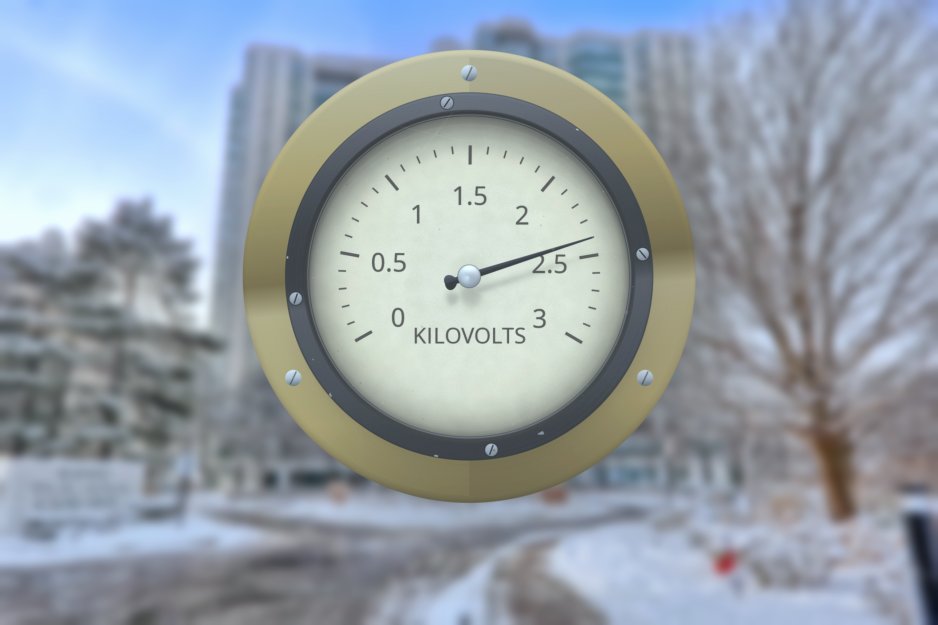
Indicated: 2.4kV
